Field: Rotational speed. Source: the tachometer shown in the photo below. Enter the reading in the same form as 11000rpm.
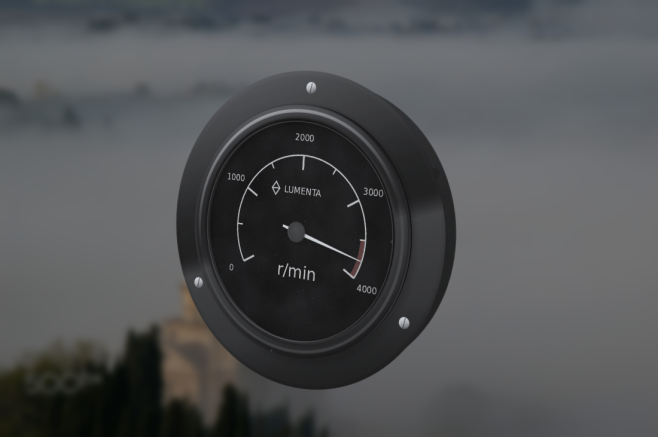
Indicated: 3750rpm
